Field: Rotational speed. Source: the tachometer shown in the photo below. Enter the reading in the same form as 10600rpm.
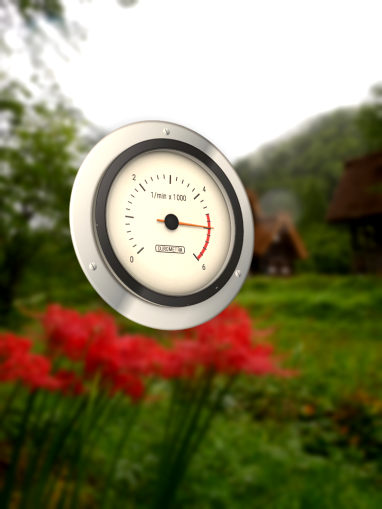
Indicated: 5000rpm
